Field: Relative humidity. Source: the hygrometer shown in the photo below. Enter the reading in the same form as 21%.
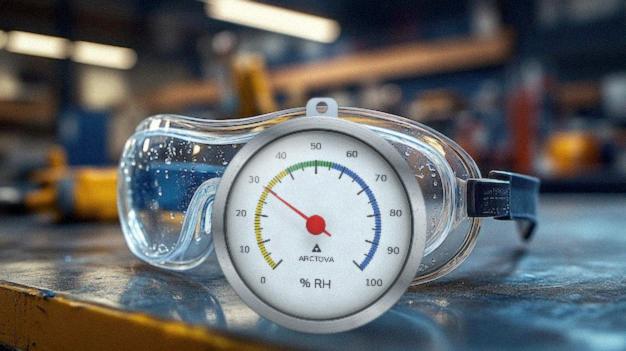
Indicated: 30%
